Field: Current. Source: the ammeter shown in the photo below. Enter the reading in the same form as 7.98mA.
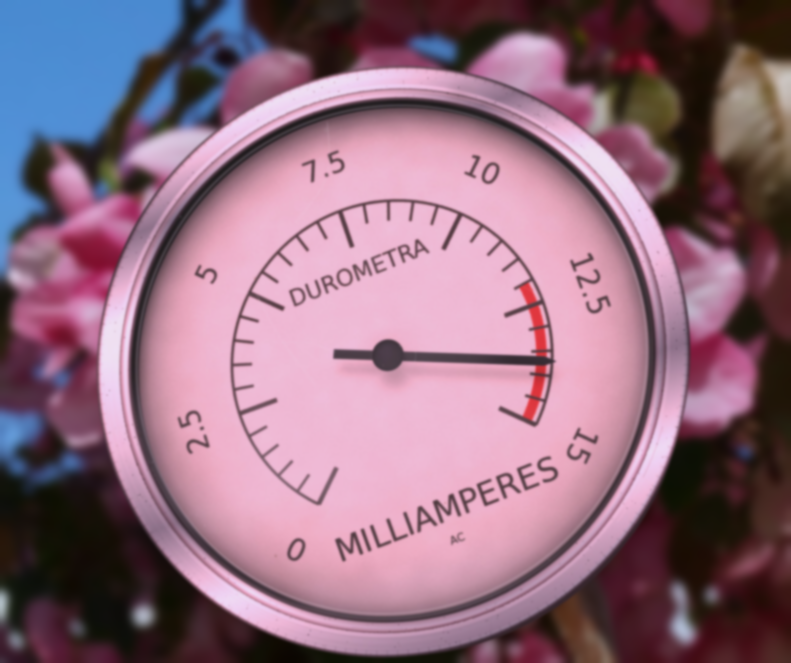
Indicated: 13.75mA
